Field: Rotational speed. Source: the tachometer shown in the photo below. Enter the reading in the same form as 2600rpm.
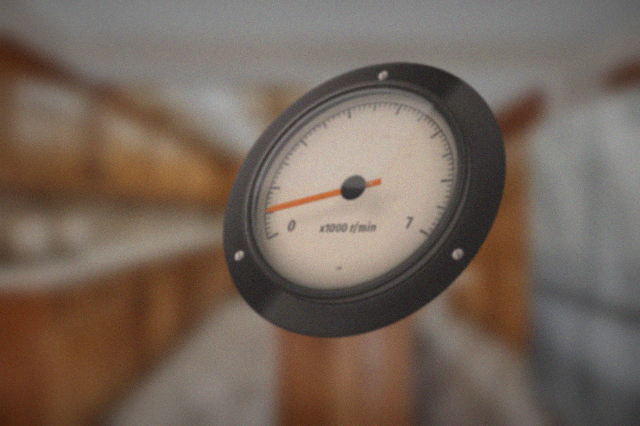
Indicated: 500rpm
